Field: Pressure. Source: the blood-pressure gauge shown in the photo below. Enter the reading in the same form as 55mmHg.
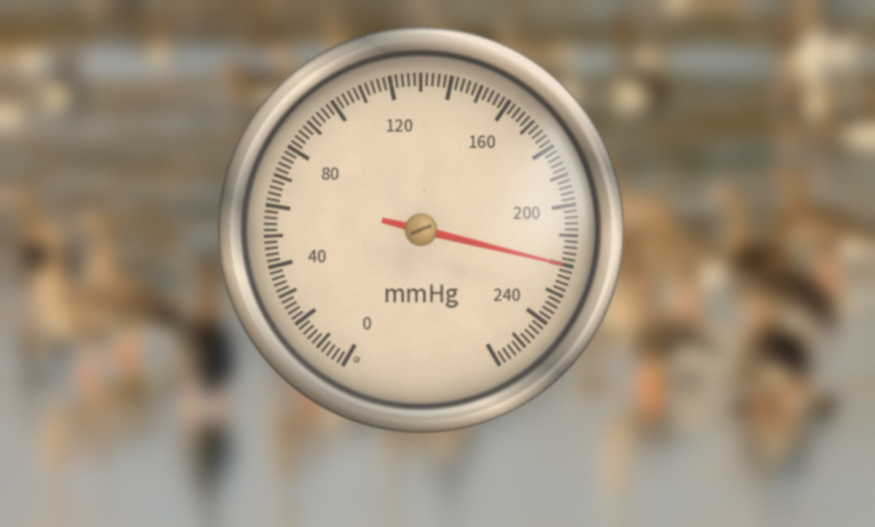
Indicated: 220mmHg
